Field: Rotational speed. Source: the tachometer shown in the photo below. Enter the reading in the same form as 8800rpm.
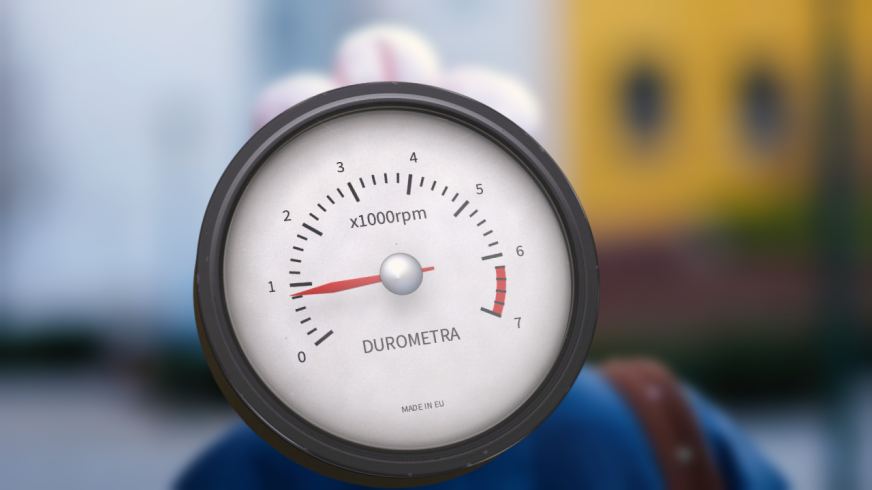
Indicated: 800rpm
